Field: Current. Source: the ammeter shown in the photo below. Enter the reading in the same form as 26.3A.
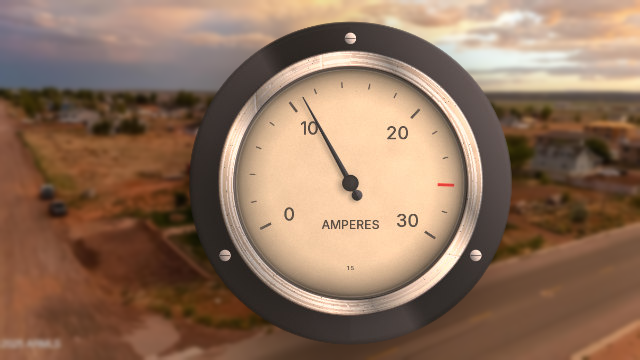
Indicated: 11A
